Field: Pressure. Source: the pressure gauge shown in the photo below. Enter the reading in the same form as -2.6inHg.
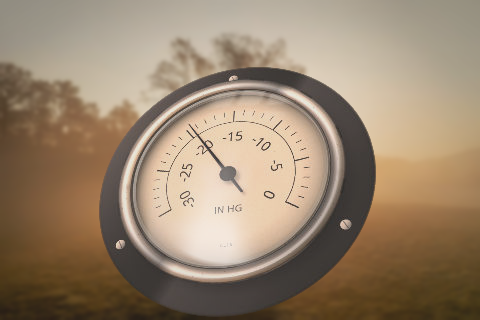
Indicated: -19.5inHg
